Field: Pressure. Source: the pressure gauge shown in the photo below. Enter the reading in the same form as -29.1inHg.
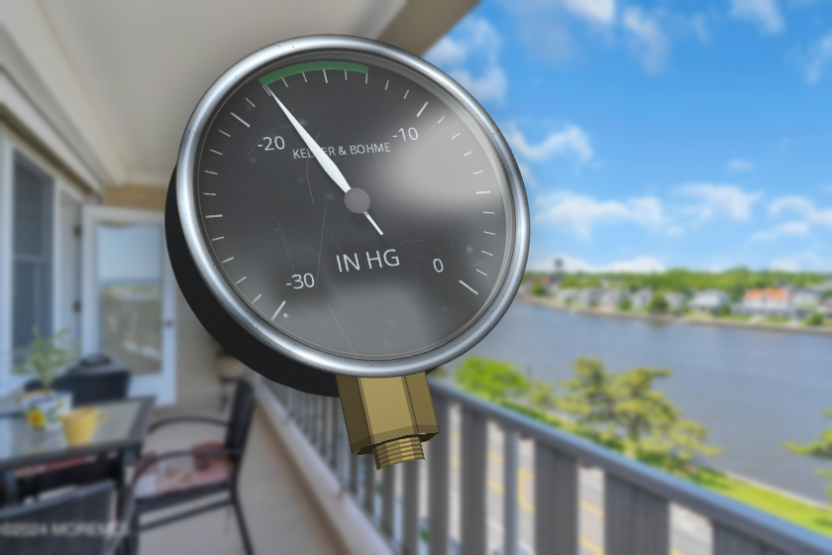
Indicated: -18inHg
